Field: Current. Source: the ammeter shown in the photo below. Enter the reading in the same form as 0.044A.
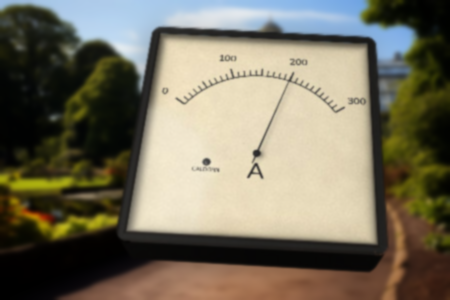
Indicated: 200A
